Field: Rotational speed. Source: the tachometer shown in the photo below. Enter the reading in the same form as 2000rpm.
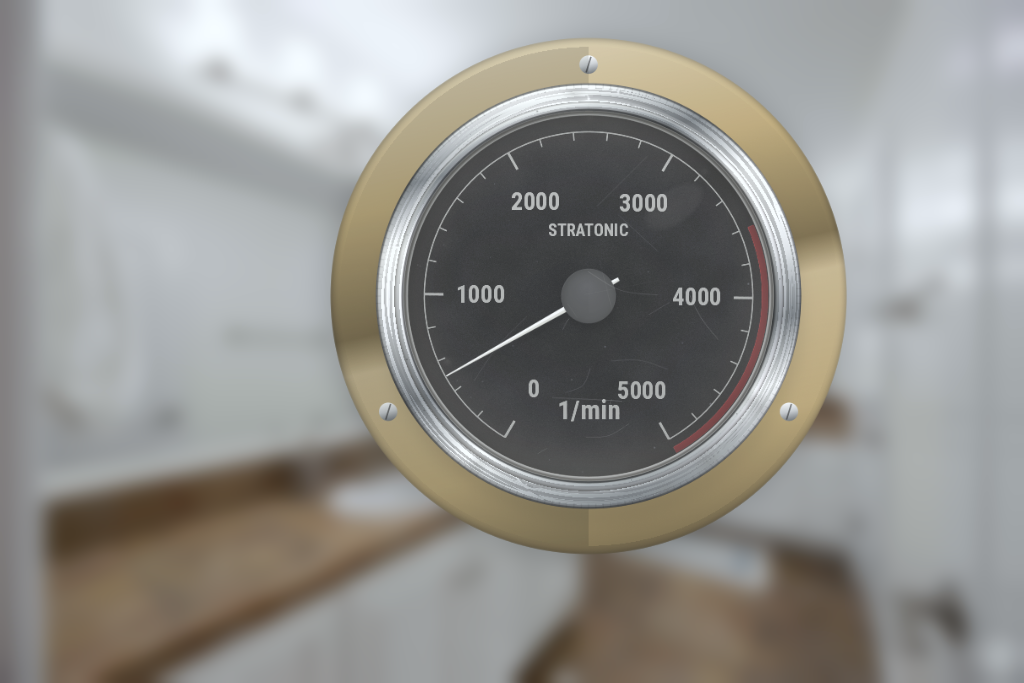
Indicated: 500rpm
